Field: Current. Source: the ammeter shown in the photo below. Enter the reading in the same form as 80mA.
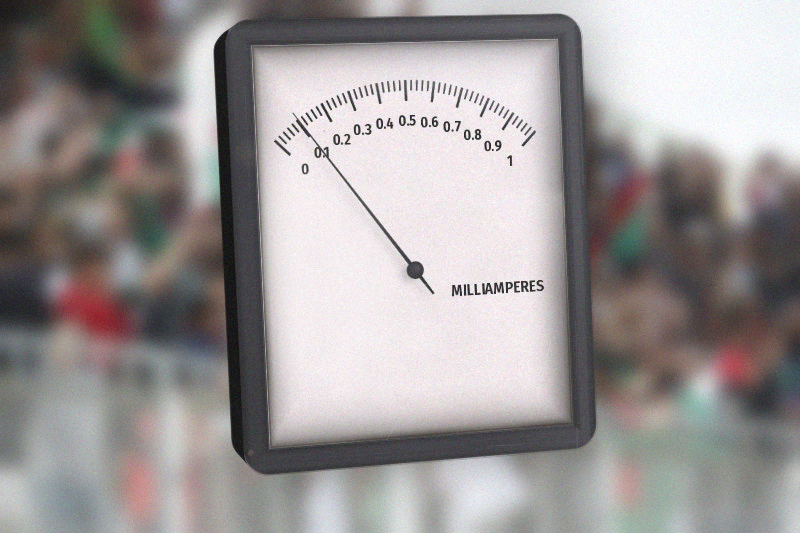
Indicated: 0.1mA
